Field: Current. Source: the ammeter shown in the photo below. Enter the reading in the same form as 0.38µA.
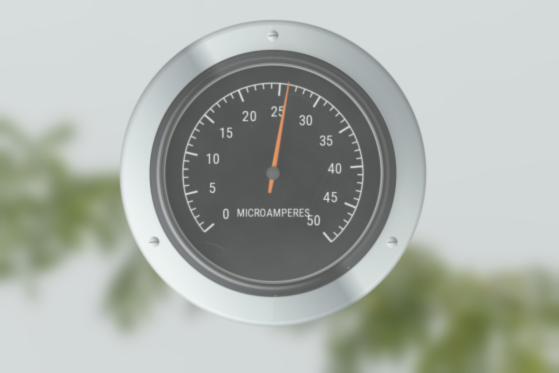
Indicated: 26µA
